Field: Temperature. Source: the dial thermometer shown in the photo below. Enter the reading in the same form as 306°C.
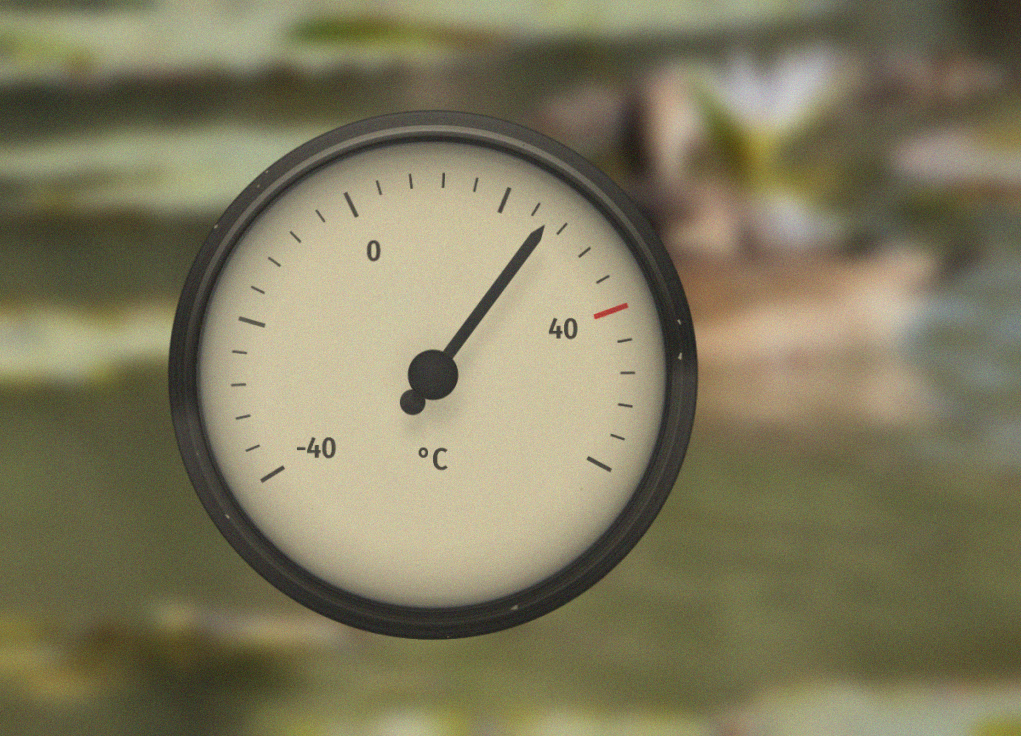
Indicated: 26°C
